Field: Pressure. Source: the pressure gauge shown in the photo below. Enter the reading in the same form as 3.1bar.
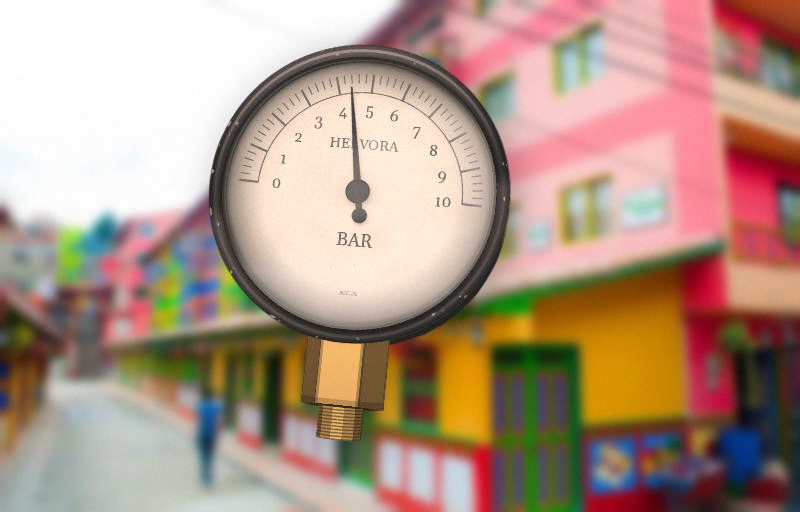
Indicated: 4.4bar
